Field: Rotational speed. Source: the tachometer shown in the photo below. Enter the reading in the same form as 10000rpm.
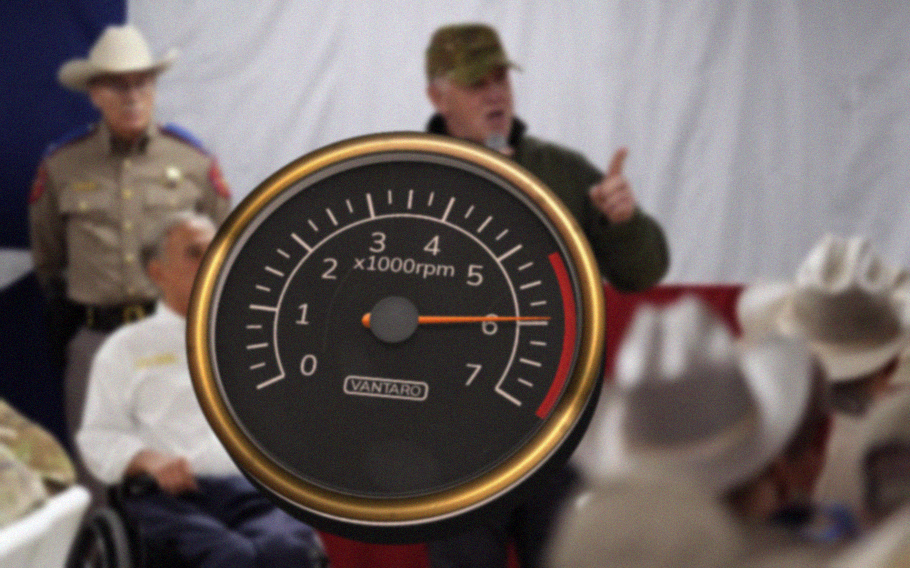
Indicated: 6000rpm
